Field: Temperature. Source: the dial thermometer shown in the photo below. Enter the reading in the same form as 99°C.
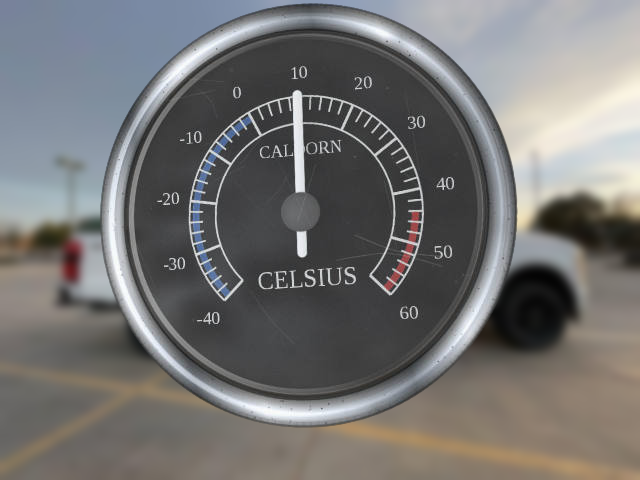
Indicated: 10°C
